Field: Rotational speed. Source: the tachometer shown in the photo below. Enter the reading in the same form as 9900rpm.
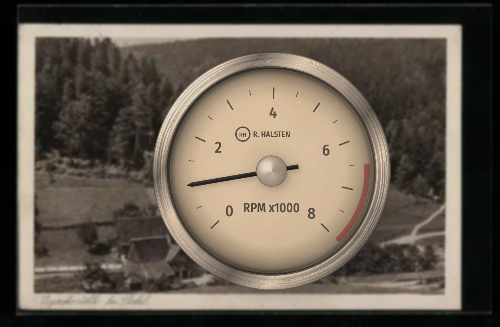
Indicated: 1000rpm
